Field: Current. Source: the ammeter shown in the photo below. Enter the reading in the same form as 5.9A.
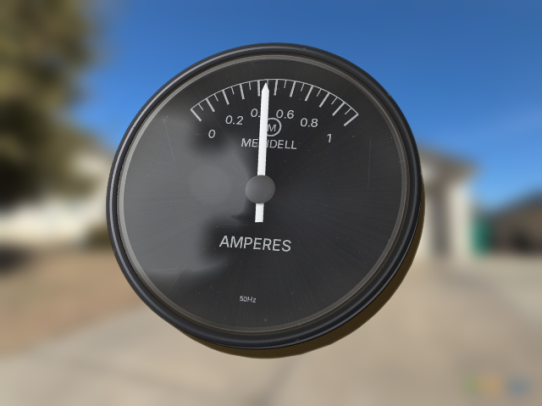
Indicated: 0.45A
